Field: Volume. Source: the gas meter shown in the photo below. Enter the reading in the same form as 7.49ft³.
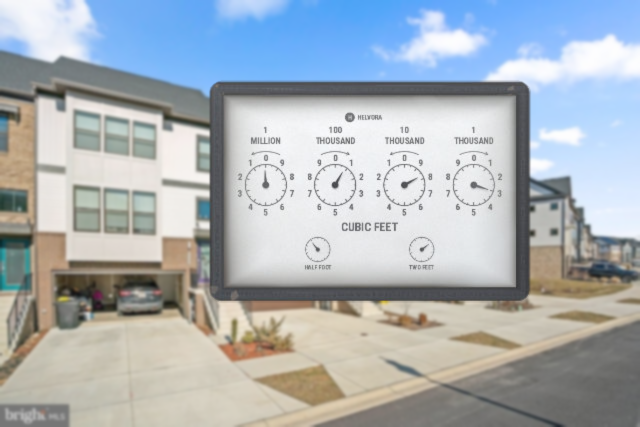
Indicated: 8300ft³
